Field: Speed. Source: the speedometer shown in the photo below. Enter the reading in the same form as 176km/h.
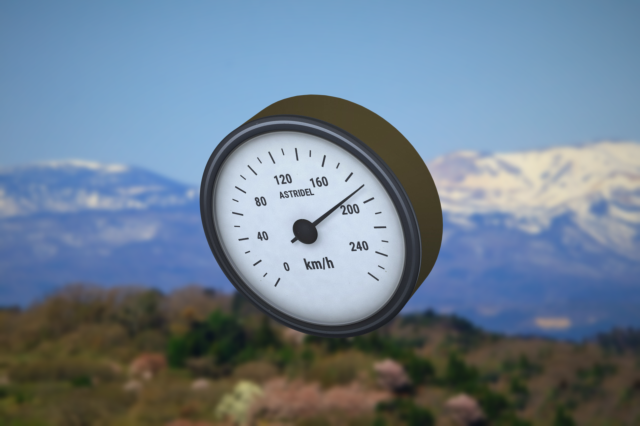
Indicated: 190km/h
